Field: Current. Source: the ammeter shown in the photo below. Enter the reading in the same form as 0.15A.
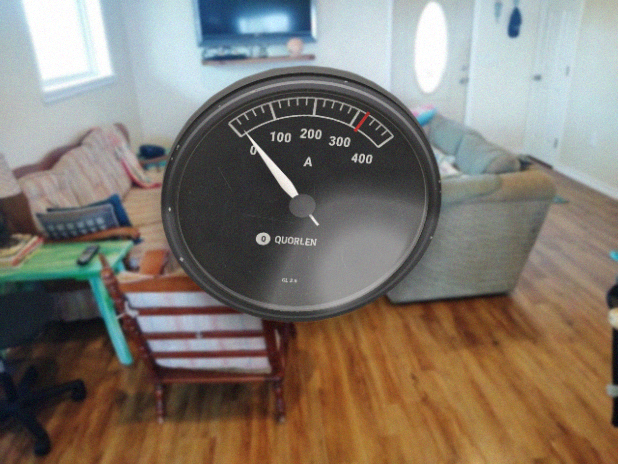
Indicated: 20A
